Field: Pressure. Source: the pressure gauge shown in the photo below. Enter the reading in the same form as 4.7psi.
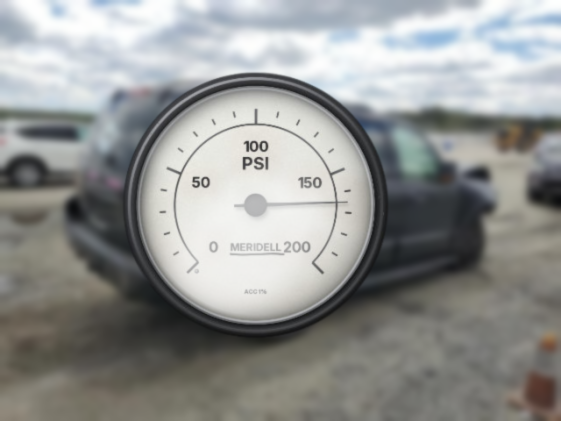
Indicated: 165psi
